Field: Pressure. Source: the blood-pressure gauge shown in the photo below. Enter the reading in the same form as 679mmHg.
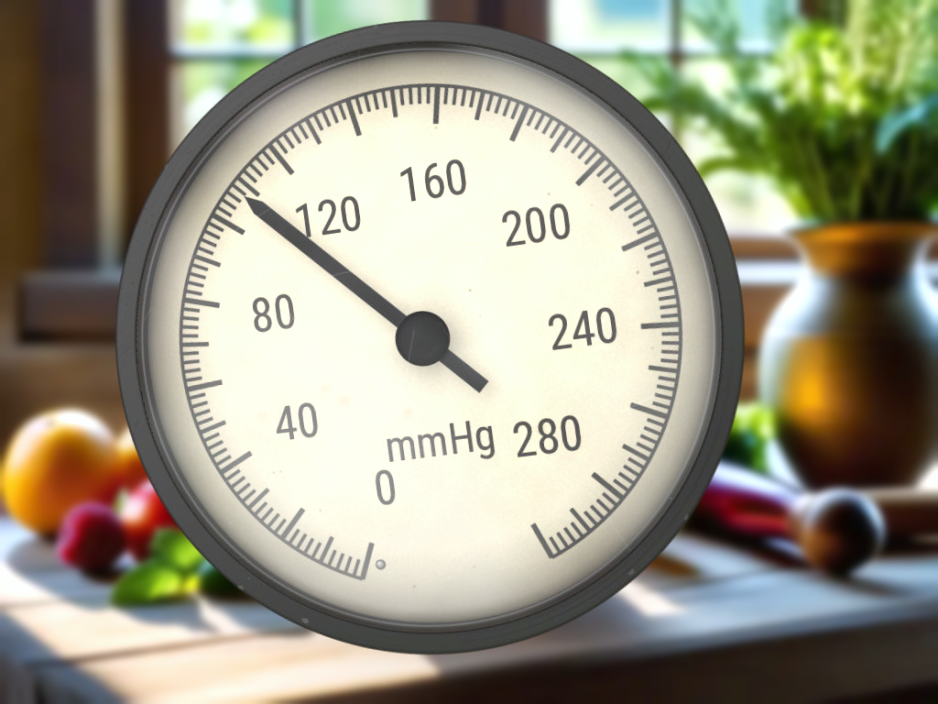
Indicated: 108mmHg
